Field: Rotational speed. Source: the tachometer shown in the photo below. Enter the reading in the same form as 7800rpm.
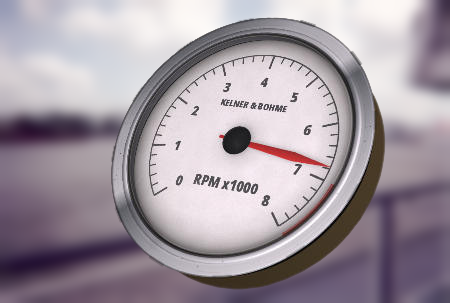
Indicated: 6800rpm
